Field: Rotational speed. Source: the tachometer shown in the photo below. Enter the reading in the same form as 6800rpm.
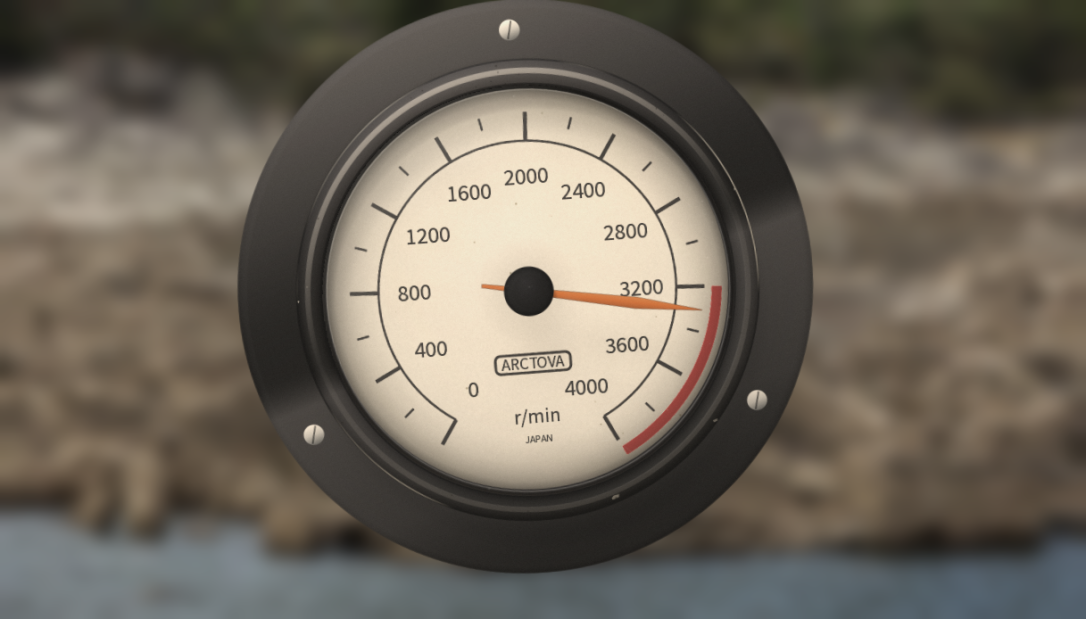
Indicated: 3300rpm
